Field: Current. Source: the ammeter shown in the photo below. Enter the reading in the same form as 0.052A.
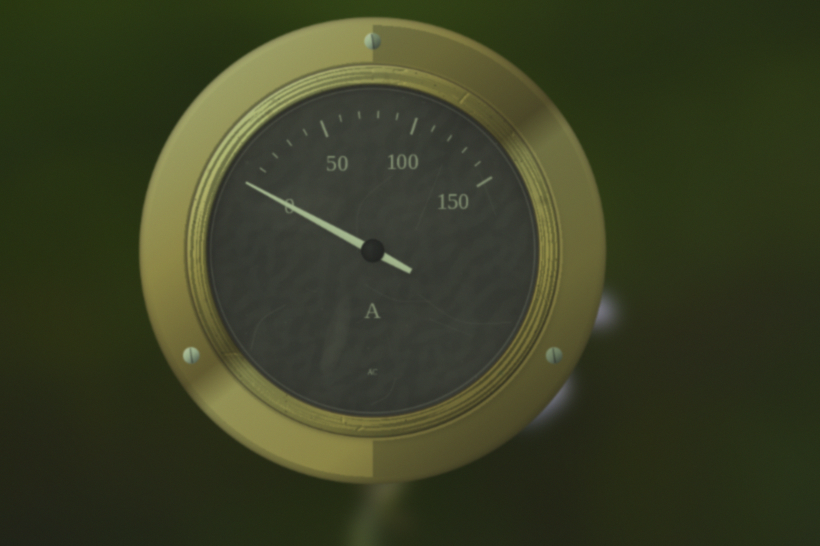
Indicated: 0A
